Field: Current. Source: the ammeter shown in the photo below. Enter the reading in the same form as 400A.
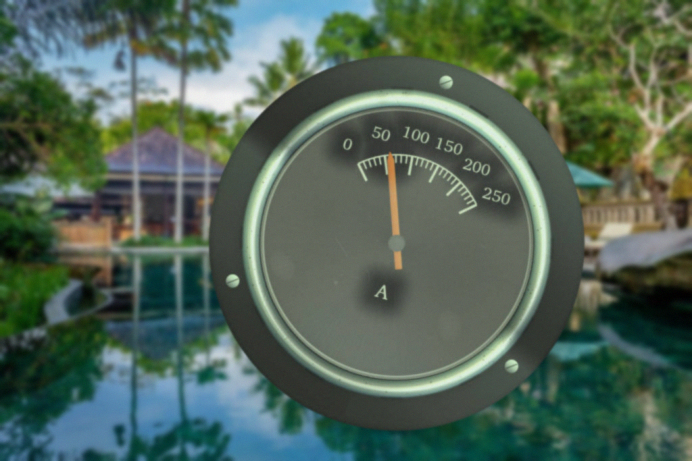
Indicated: 60A
